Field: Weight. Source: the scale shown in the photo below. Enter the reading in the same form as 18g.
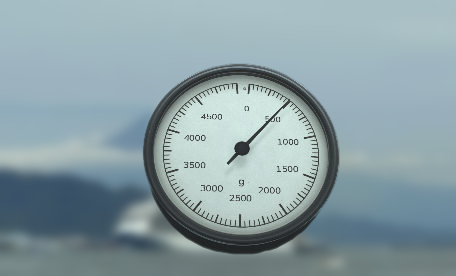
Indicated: 500g
